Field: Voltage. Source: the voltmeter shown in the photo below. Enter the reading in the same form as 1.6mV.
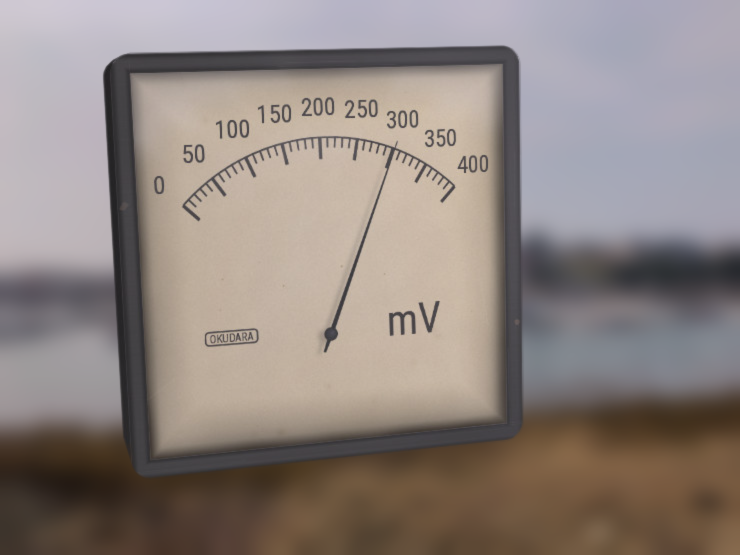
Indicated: 300mV
